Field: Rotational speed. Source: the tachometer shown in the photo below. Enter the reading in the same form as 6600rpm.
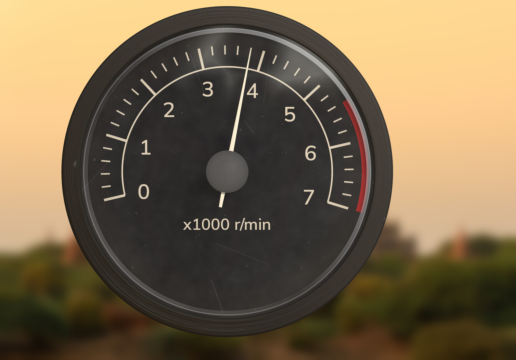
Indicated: 3800rpm
